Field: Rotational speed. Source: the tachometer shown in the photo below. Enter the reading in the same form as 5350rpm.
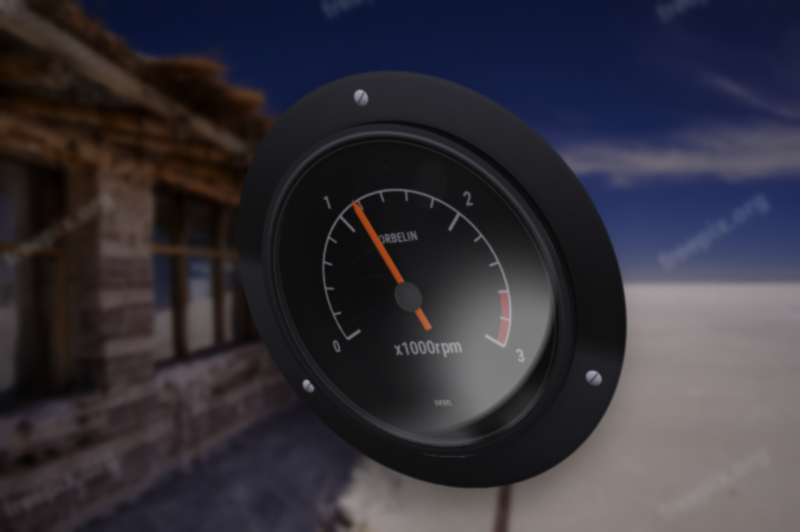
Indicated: 1200rpm
